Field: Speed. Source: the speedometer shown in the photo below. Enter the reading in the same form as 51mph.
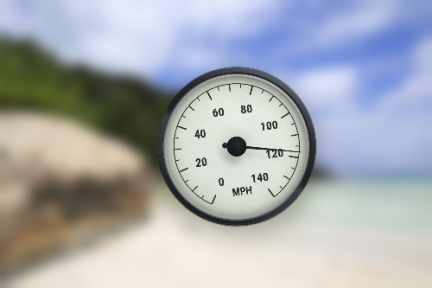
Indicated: 117.5mph
